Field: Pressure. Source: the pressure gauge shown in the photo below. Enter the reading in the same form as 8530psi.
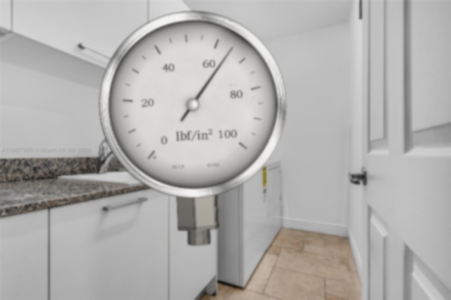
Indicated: 65psi
